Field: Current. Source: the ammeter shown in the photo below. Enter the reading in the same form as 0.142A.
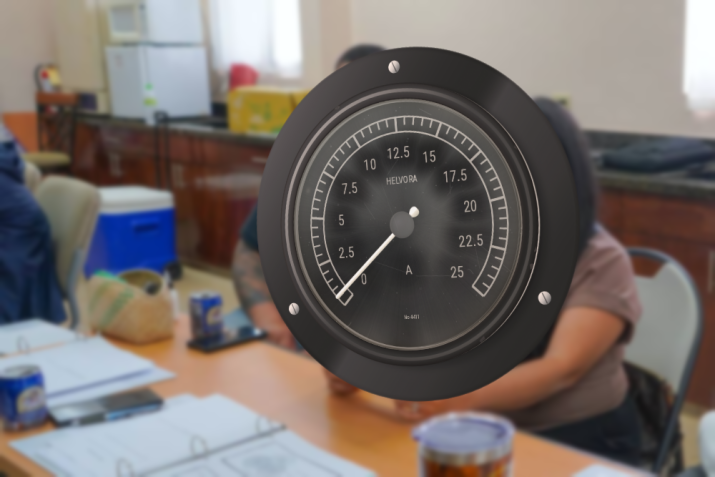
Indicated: 0.5A
